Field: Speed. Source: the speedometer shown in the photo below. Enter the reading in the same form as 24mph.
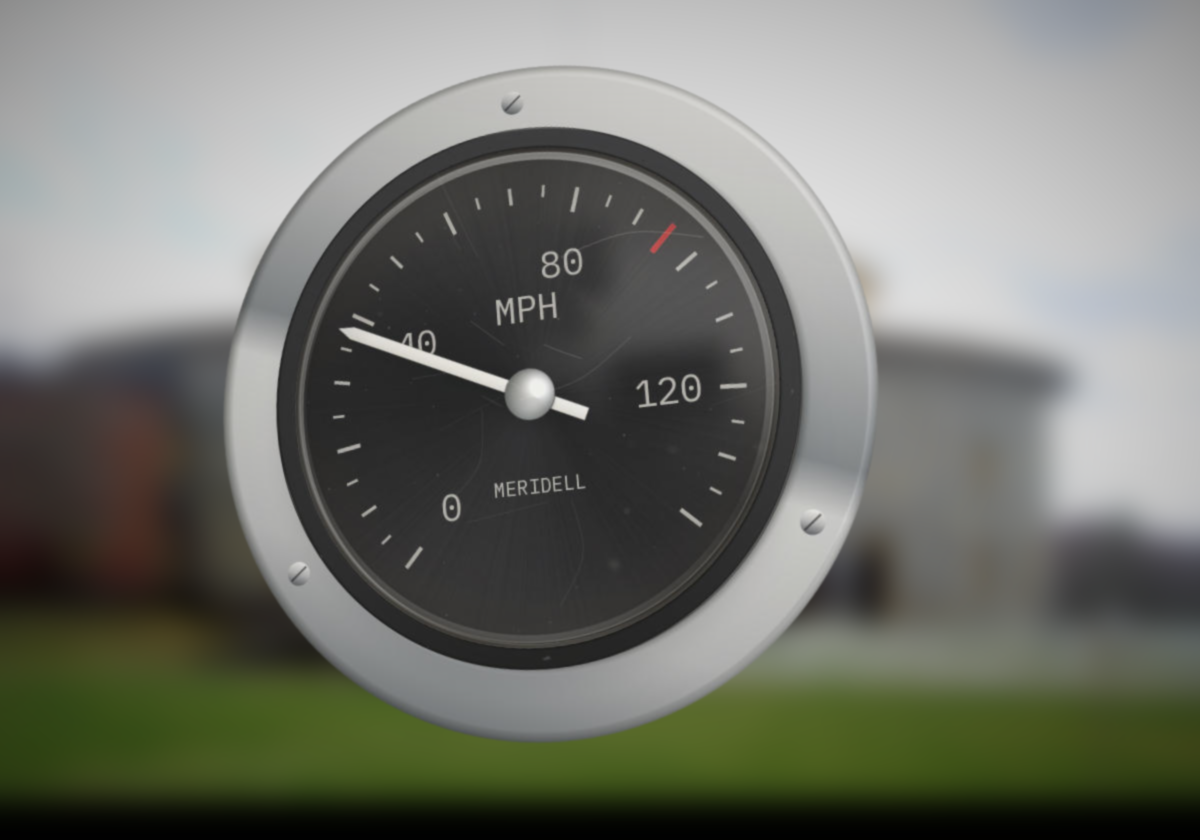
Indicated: 37.5mph
